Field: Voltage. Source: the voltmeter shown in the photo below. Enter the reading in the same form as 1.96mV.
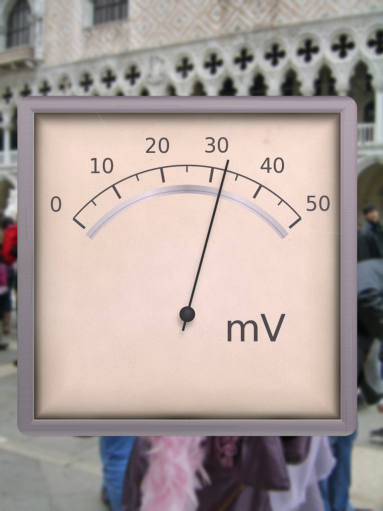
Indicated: 32.5mV
